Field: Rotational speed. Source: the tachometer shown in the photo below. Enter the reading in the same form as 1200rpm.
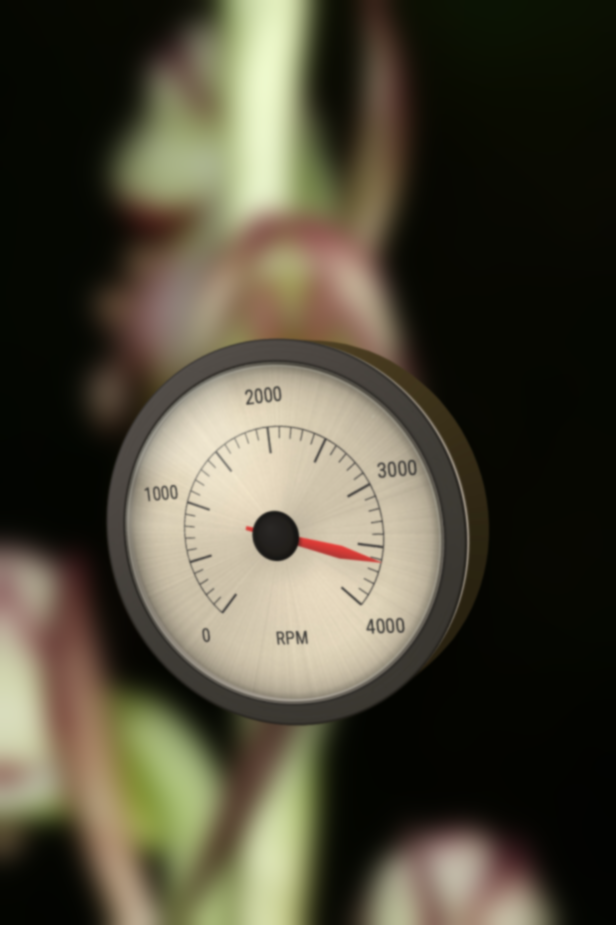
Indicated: 3600rpm
